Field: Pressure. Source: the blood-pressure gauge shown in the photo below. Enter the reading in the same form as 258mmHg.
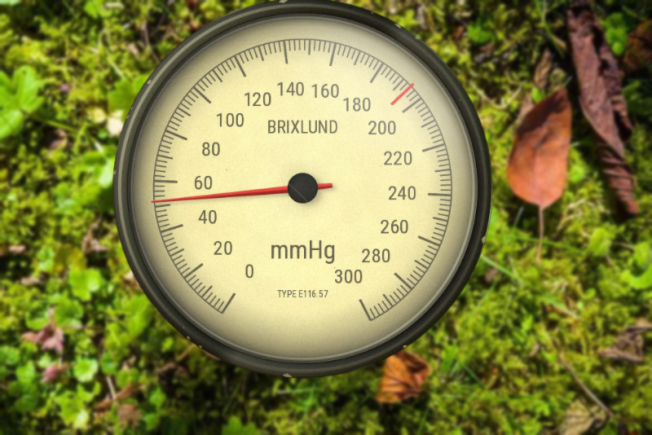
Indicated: 52mmHg
